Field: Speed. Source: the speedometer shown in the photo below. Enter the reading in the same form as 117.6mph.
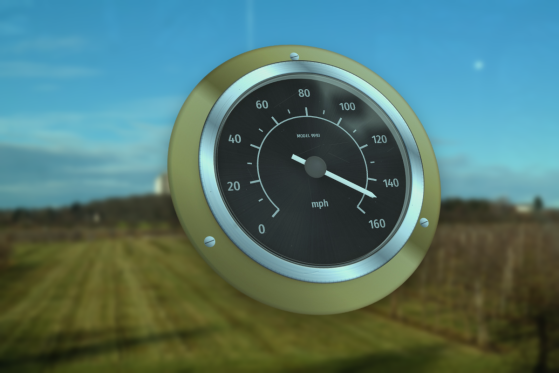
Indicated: 150mph
